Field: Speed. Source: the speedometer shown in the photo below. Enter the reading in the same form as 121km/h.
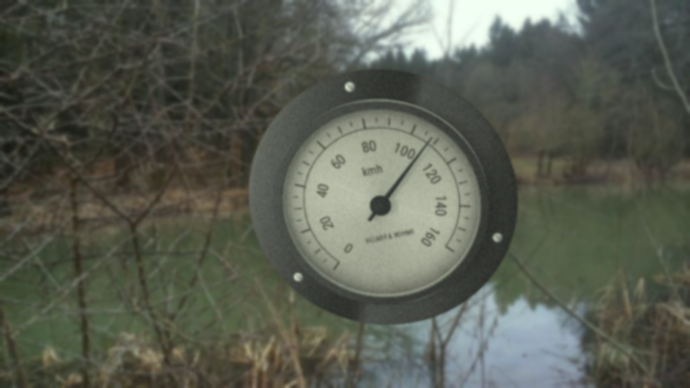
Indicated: 107.5km/h
